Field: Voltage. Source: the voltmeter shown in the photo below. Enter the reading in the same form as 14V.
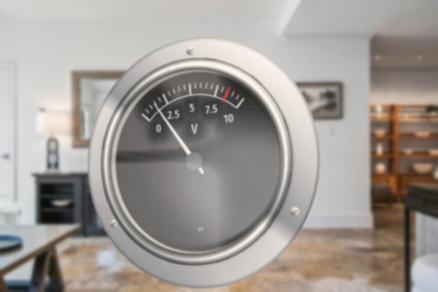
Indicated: 1.5V
